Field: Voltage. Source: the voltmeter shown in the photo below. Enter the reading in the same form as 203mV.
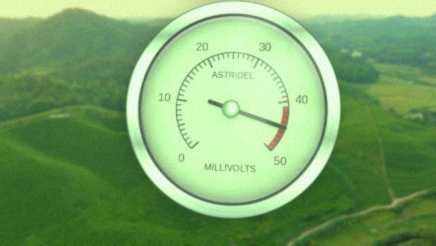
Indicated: 45mV
